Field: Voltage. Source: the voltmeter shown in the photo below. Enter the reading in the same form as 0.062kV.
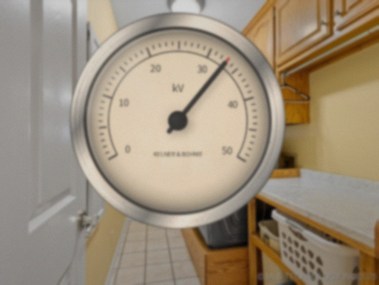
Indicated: 33kV
